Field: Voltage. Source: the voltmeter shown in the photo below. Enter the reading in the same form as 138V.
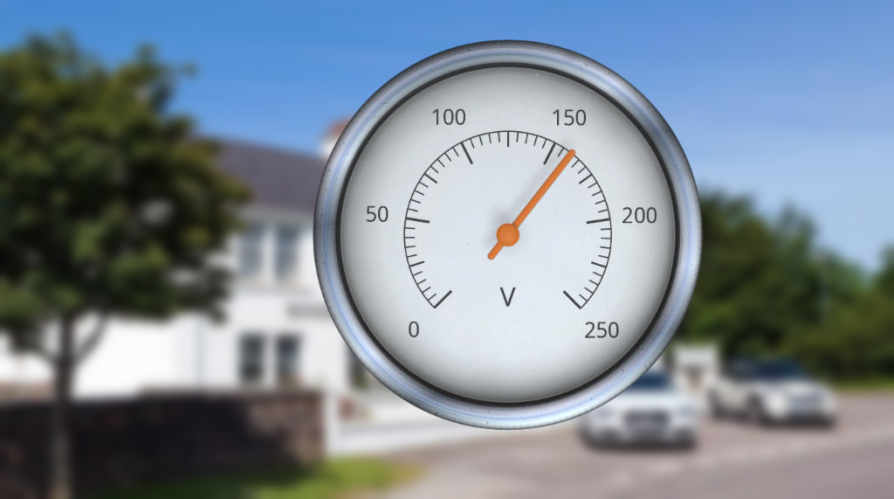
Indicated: 160V
